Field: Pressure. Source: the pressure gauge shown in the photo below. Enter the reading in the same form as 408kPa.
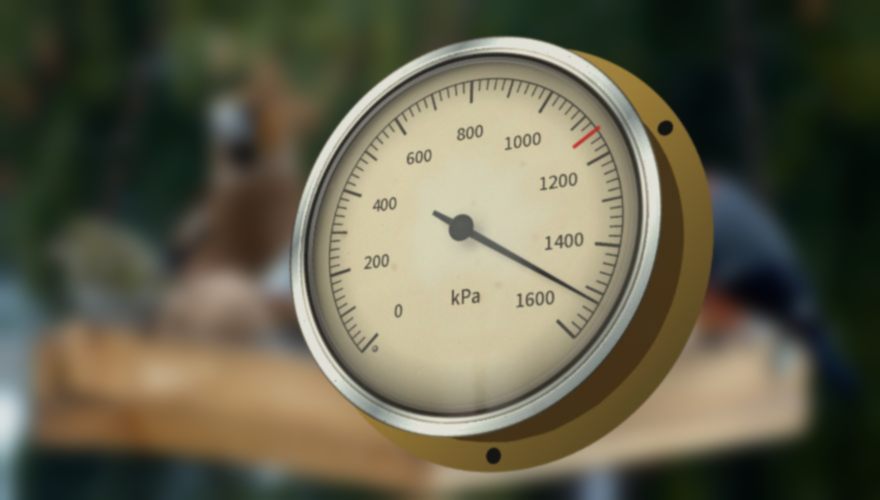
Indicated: 1520kPa
